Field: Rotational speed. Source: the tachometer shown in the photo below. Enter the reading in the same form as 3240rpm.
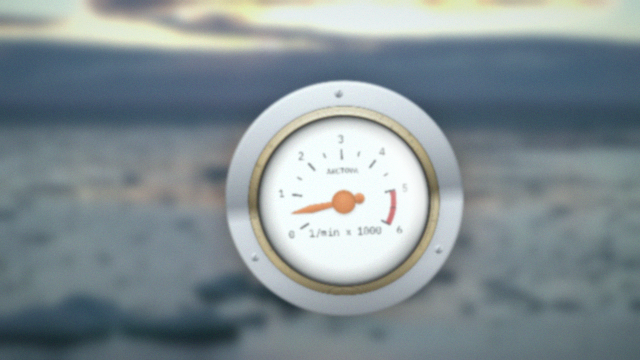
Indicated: 500rpm
